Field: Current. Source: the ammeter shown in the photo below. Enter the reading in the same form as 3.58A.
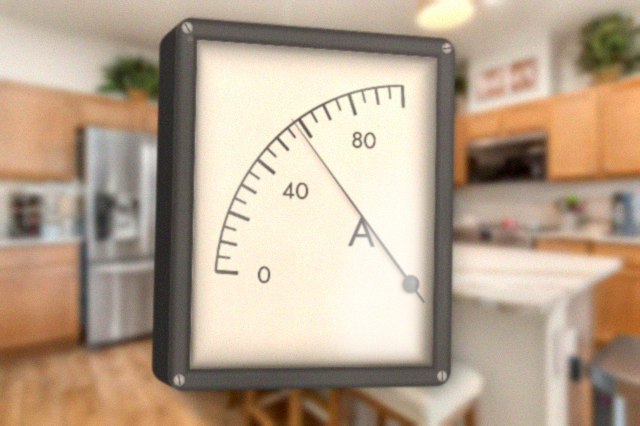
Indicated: 57.5A
